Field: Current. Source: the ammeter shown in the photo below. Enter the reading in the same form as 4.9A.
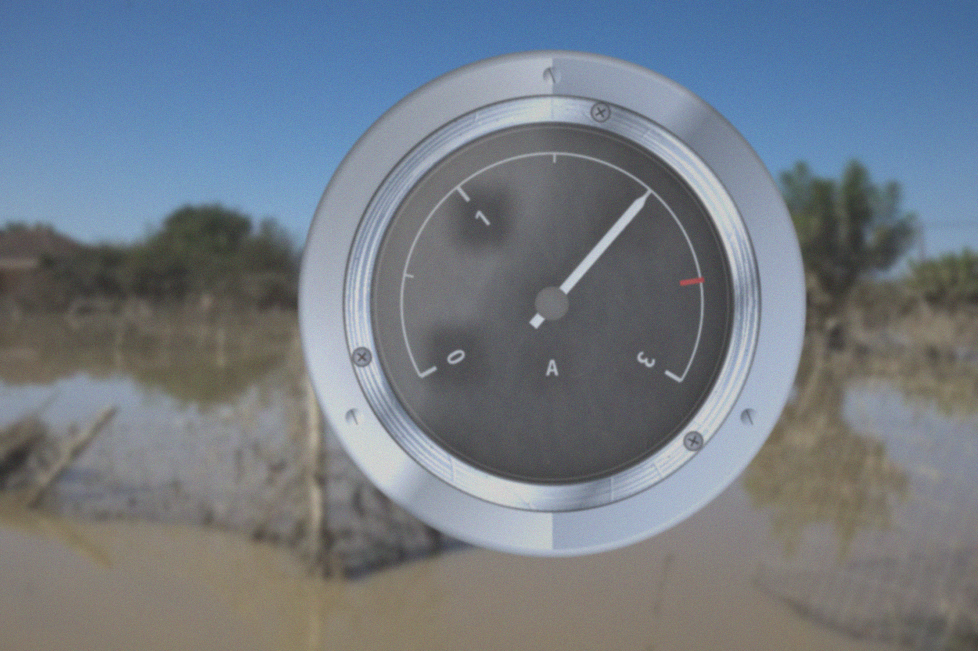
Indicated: 2A
